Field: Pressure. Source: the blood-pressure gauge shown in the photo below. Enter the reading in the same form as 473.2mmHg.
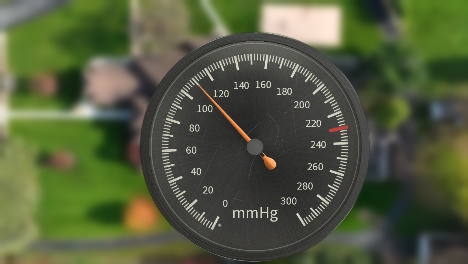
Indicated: 110mmHg
